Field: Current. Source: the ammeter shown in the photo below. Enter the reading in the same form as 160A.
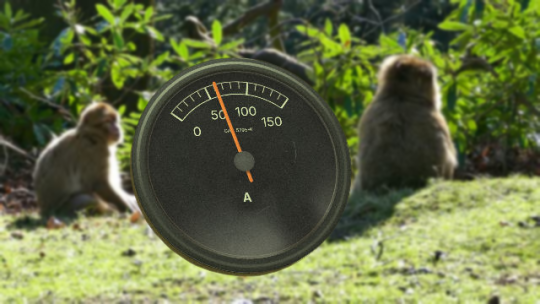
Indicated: 60A
